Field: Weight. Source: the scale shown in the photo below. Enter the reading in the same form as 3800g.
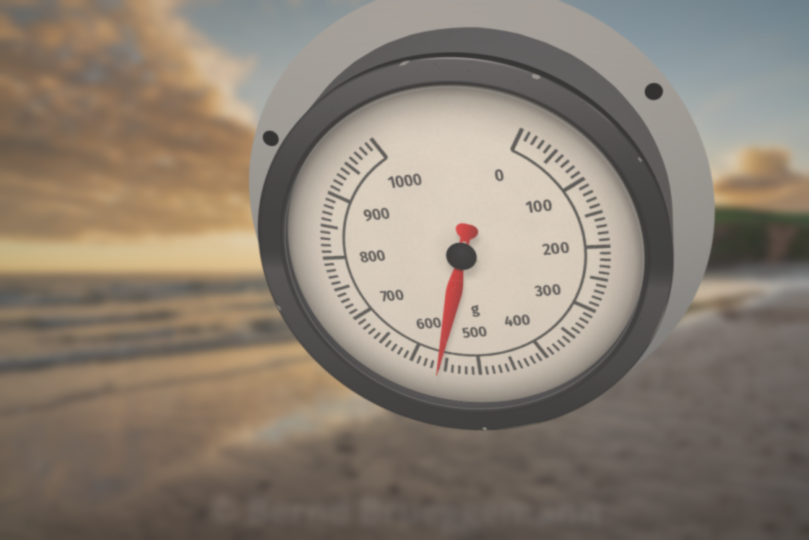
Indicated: 560g
